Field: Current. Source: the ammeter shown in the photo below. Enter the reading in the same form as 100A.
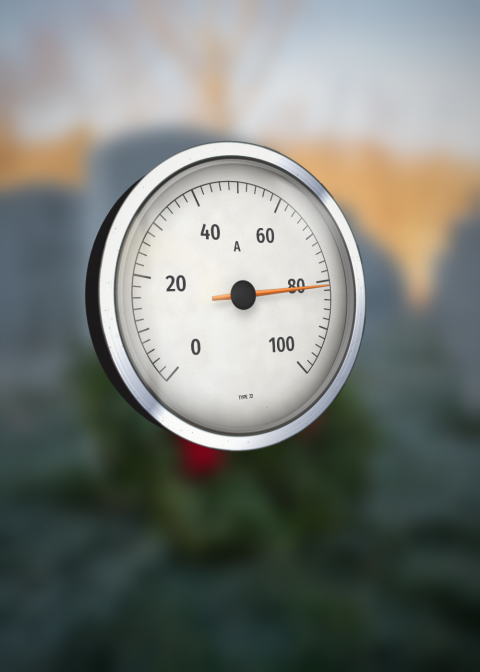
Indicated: 81A
